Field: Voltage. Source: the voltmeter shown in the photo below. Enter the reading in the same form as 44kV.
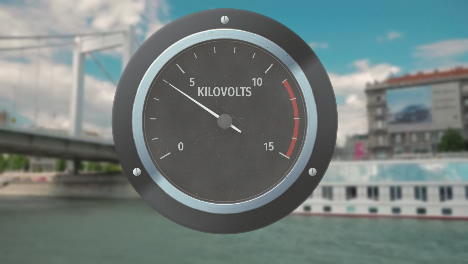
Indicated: 4kV
